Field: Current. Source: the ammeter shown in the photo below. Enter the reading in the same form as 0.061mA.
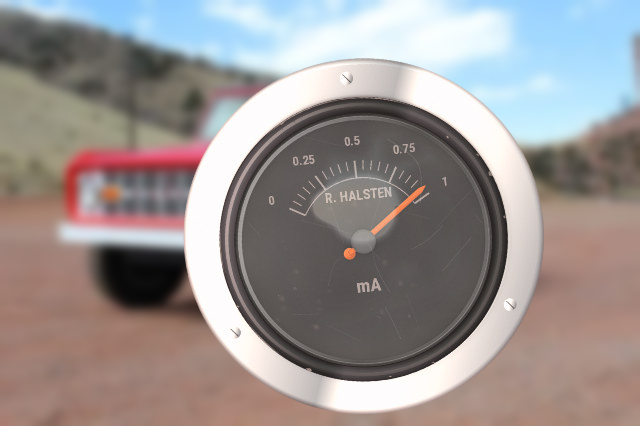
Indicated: 0.95mA
